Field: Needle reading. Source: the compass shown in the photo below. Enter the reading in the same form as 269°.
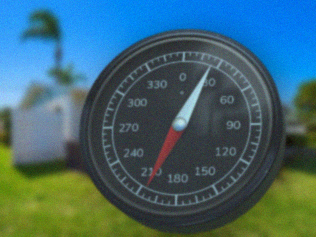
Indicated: 205°
